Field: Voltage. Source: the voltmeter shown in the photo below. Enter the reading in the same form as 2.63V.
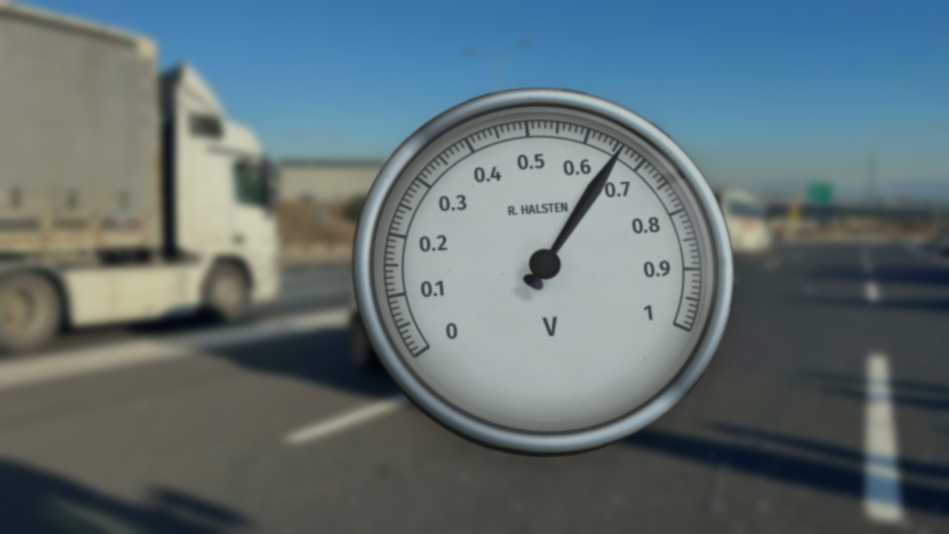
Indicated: 0.66V
